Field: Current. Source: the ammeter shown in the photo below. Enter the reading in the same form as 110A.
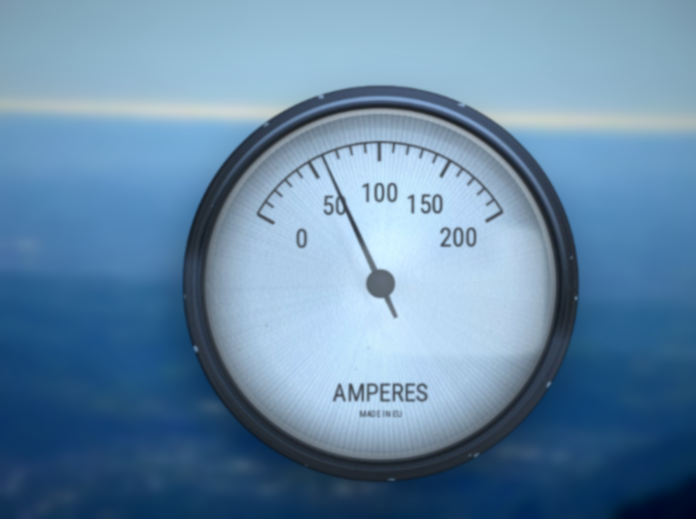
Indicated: 60A
